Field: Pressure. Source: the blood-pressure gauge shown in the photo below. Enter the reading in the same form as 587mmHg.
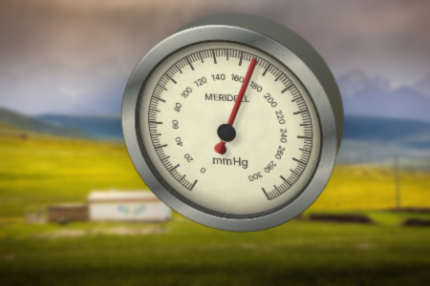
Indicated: 170mmHg
